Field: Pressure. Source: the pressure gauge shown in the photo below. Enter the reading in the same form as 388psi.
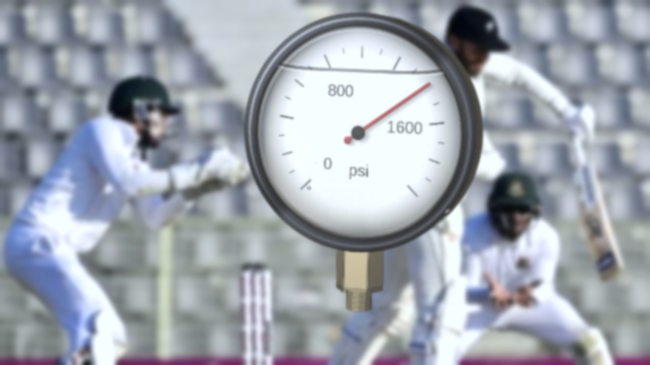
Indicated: 1400psi
